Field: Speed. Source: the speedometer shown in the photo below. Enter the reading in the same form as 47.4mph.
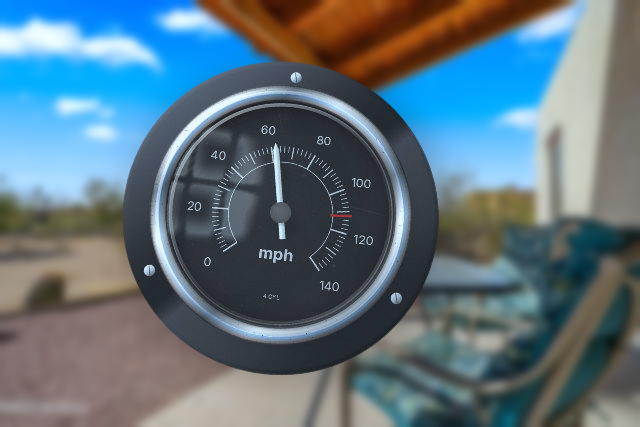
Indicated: 62mph
